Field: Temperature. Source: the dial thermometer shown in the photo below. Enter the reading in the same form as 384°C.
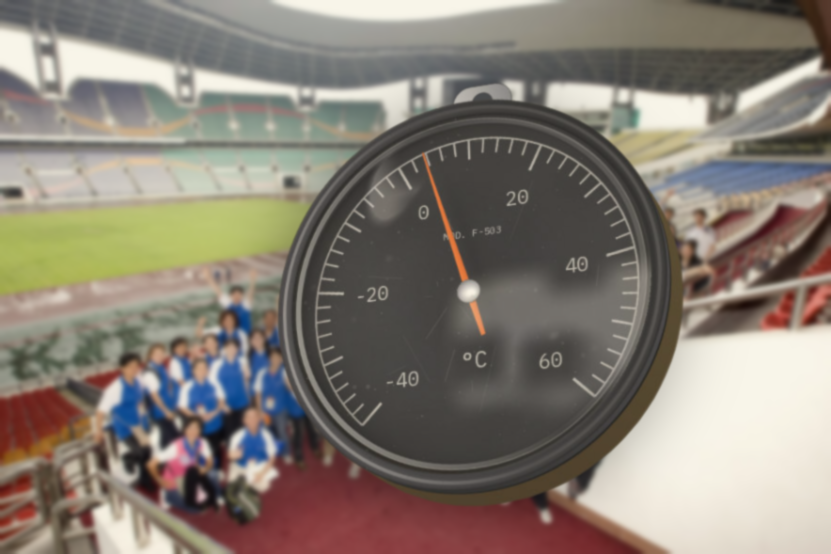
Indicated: 4°C
